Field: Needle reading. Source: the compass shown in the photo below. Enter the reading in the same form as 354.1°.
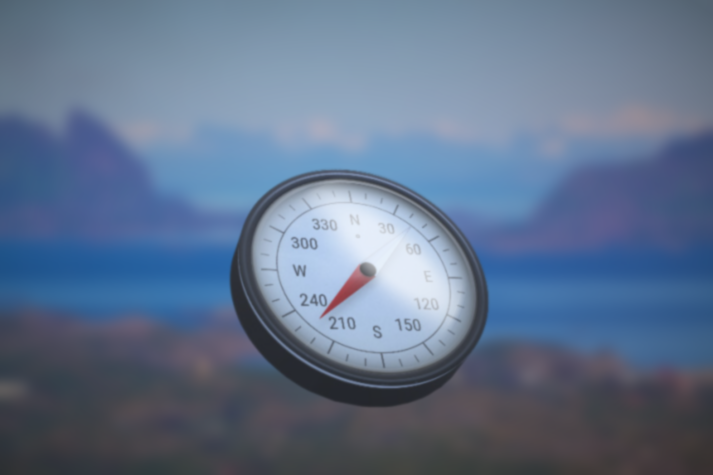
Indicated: 225°
